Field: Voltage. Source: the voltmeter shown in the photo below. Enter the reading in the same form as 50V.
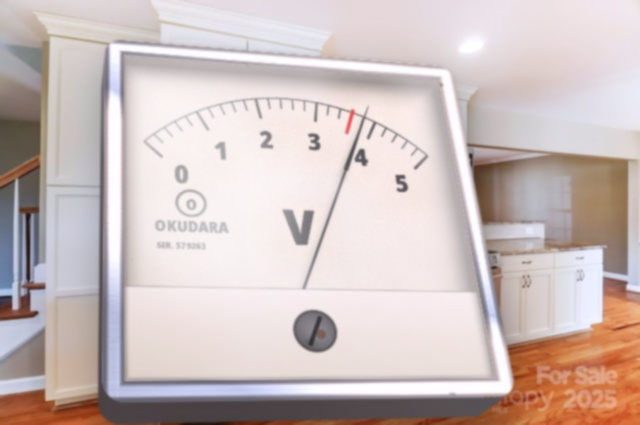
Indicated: 3.8V
